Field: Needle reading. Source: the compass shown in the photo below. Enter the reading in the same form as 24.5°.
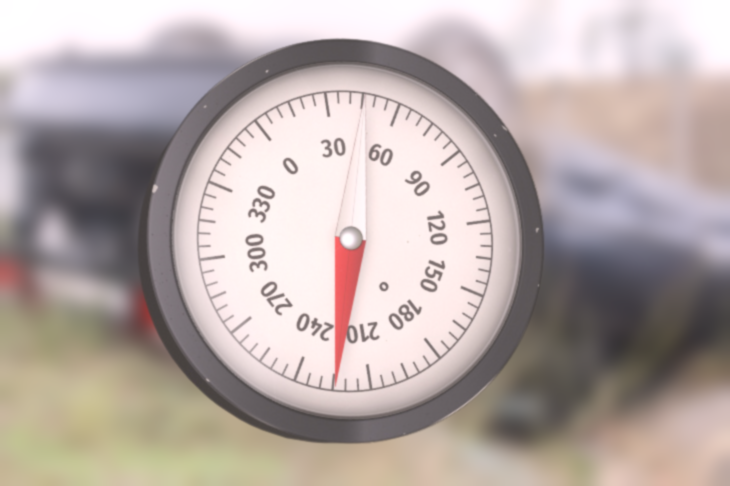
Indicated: 225°
